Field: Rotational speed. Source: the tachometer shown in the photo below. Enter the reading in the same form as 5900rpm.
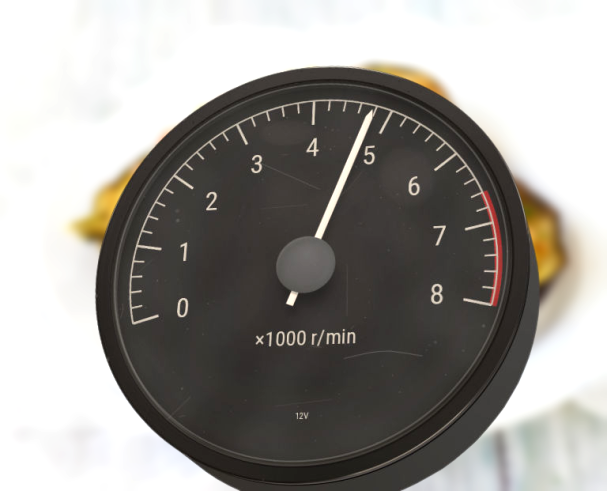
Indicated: 4800rpm
